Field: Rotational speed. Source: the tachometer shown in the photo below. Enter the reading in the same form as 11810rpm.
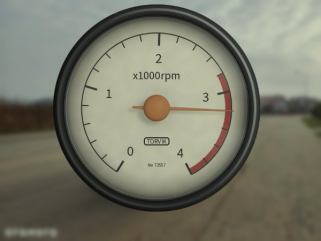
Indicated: 3200rpm
